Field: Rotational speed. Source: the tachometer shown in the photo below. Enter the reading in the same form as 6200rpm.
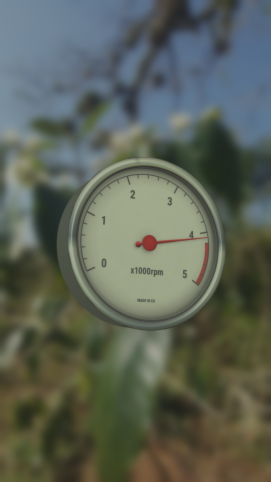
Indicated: 4100rpm
